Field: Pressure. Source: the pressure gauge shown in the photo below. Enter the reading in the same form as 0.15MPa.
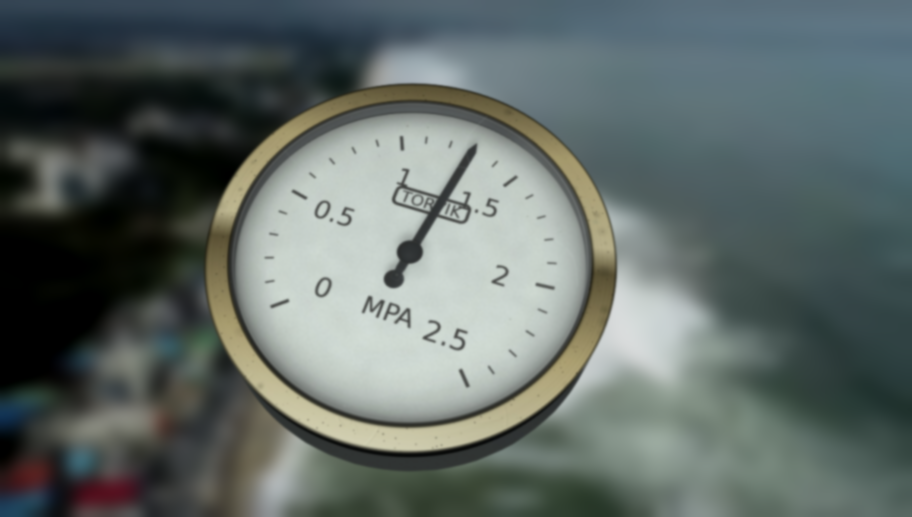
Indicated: 1.3MPa
